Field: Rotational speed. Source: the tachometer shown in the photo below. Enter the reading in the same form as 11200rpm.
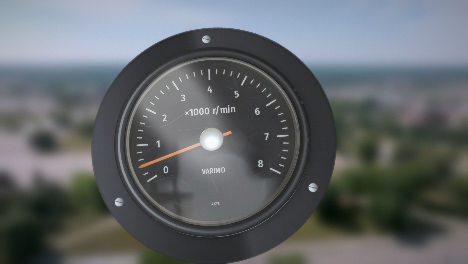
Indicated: 400rpm
